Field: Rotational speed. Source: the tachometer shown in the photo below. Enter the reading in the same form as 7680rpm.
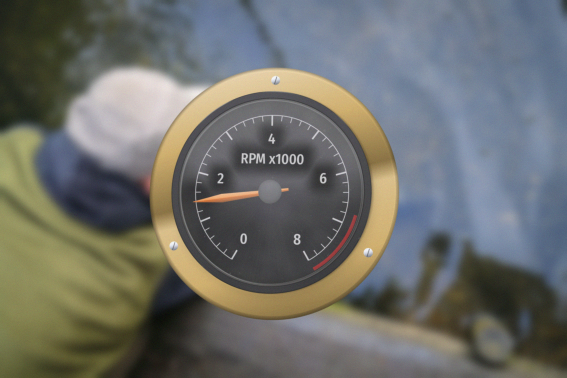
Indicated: 1400rpm
